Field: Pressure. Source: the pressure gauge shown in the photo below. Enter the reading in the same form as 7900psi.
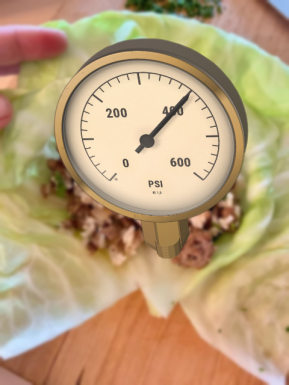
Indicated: 400psi
